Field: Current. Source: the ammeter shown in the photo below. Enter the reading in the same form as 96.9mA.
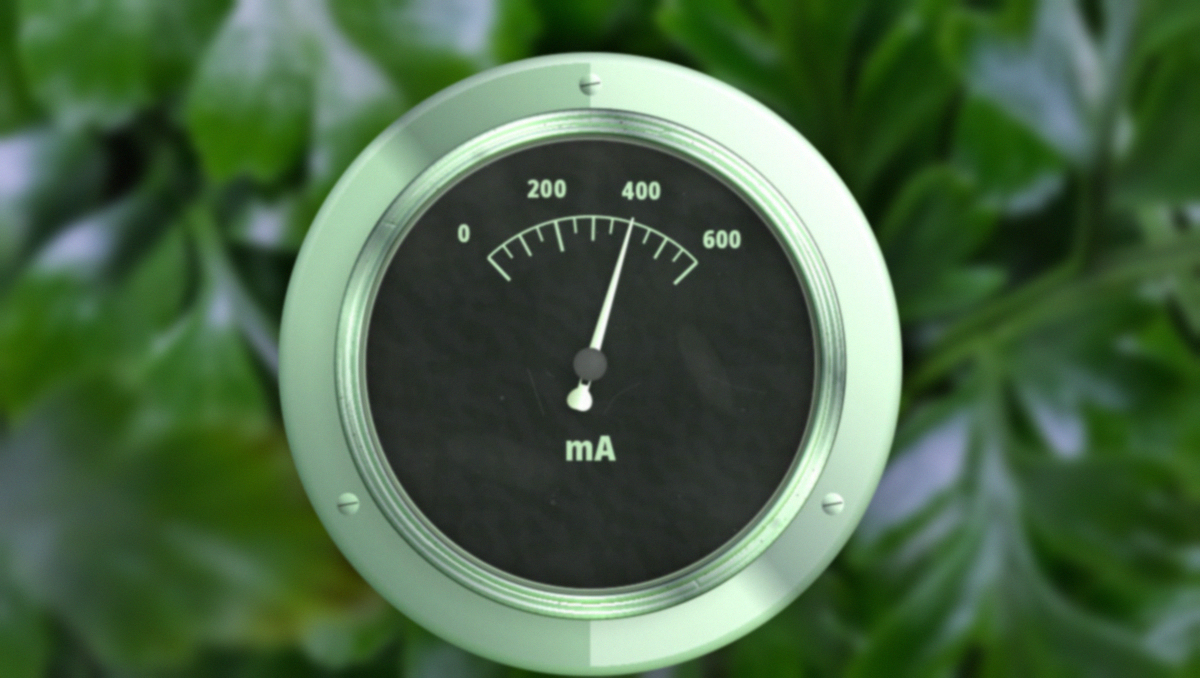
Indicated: 400mA
